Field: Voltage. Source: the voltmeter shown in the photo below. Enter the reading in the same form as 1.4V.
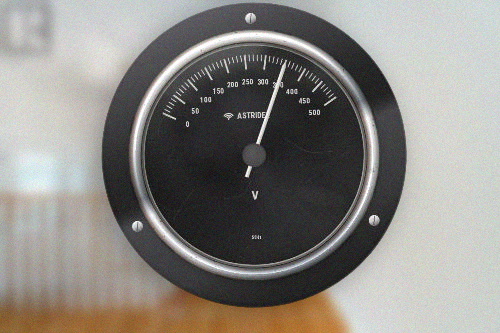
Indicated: 350V
